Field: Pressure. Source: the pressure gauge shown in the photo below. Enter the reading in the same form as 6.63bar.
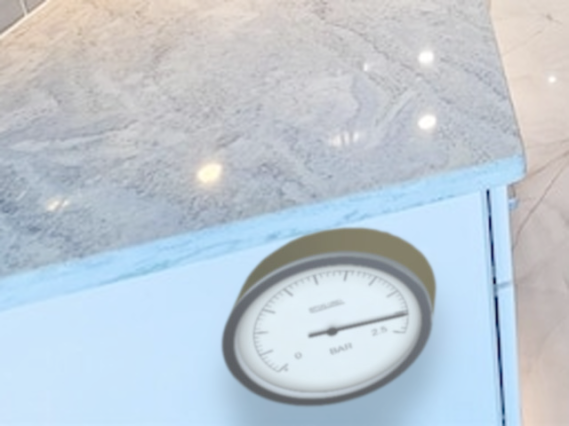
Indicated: 2.25bar
